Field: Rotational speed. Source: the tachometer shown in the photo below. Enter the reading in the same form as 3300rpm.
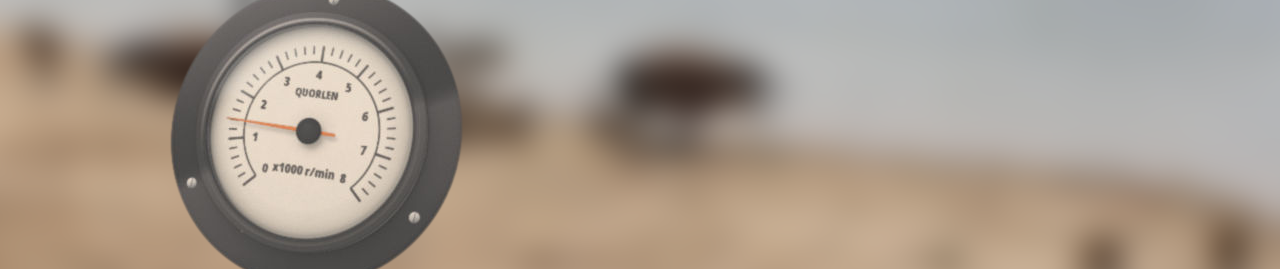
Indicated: 1400rpm
